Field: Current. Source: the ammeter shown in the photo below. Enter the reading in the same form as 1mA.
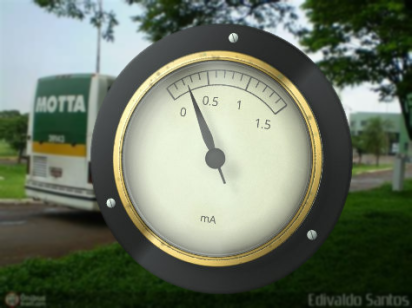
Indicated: 0.25mA
